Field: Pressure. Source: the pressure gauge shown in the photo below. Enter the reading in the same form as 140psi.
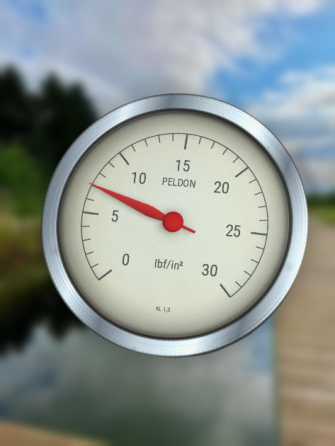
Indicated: 7psi
